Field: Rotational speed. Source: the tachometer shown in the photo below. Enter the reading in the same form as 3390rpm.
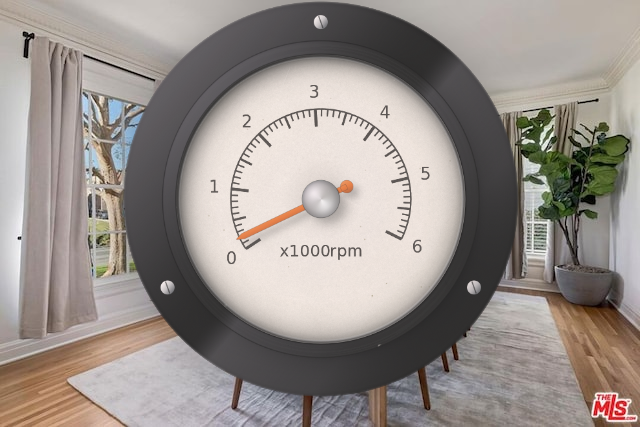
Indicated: 200rpm
